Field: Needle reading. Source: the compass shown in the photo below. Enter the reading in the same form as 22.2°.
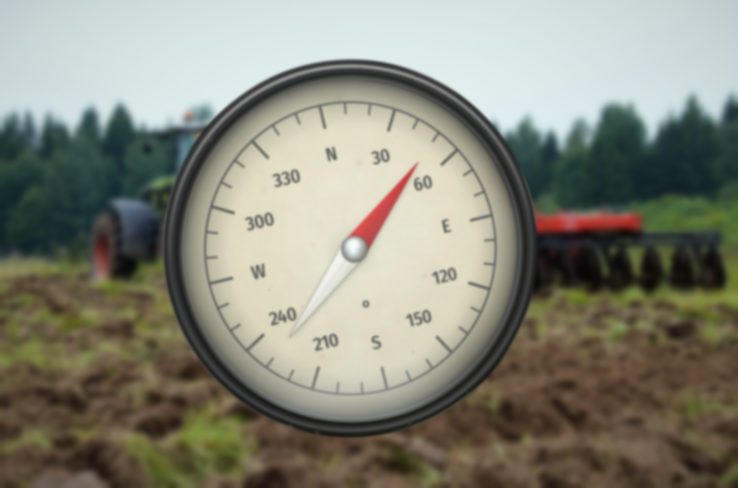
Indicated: 50°
